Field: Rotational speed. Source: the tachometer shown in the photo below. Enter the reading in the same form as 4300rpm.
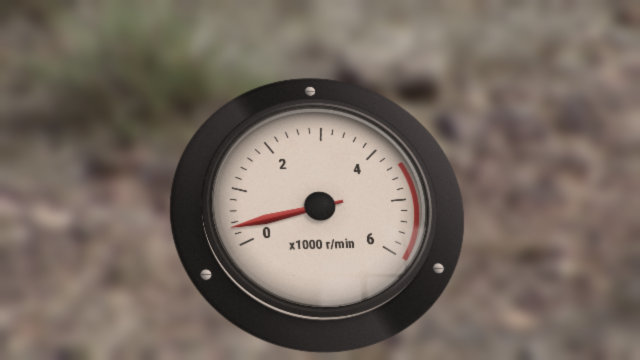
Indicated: 300rpm
